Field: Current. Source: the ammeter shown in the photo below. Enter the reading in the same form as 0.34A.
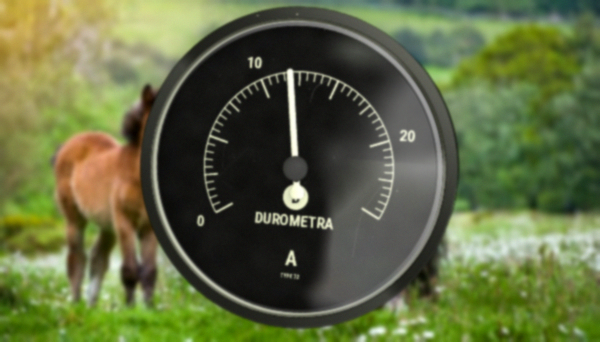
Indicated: 12A
